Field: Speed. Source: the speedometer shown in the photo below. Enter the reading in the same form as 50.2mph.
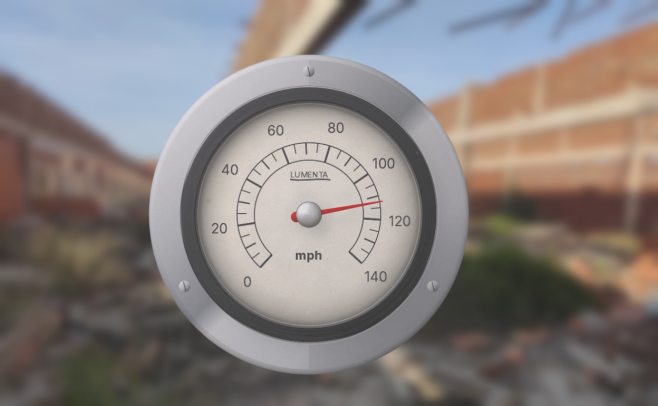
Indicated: 112.5mph
